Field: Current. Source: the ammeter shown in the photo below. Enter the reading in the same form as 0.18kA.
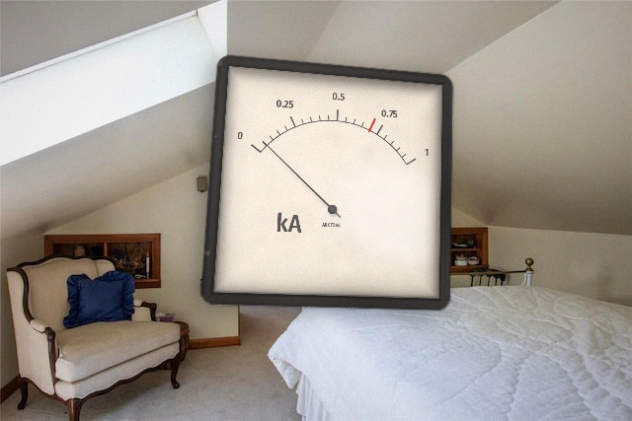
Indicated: 0.05kA
